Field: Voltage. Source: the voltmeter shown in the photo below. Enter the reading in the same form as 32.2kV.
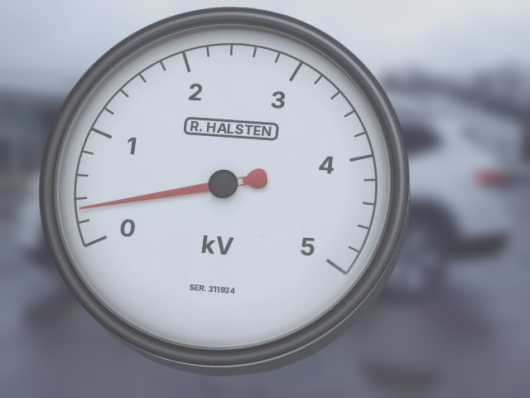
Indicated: 0.3kV
